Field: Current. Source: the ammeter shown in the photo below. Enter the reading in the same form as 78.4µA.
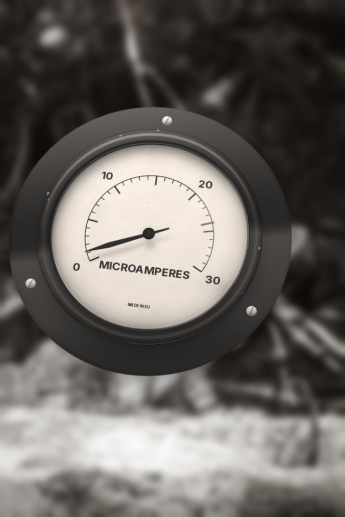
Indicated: 1µA
